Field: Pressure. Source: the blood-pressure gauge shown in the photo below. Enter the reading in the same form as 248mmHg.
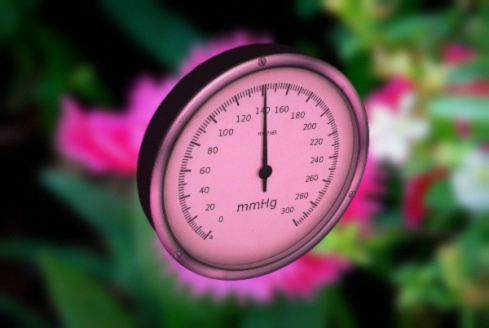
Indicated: 140mmHg
